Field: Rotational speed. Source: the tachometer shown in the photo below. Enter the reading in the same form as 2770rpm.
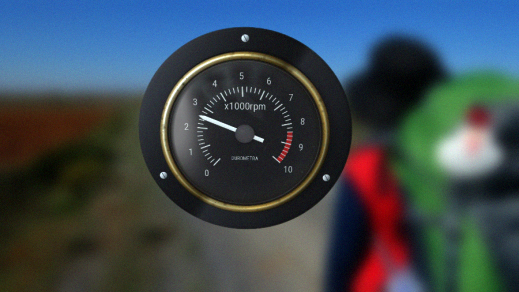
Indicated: 2600rpm
